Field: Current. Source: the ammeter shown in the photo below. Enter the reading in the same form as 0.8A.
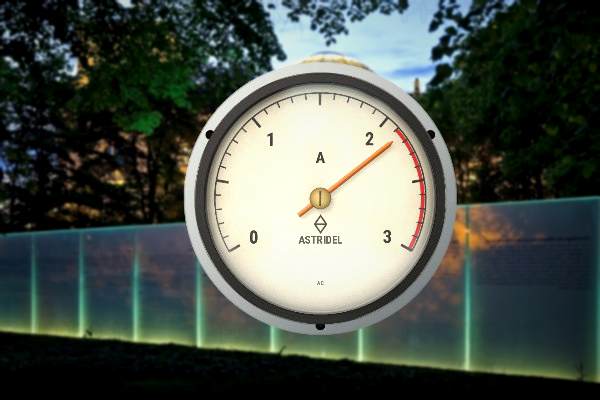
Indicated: 2.15A
